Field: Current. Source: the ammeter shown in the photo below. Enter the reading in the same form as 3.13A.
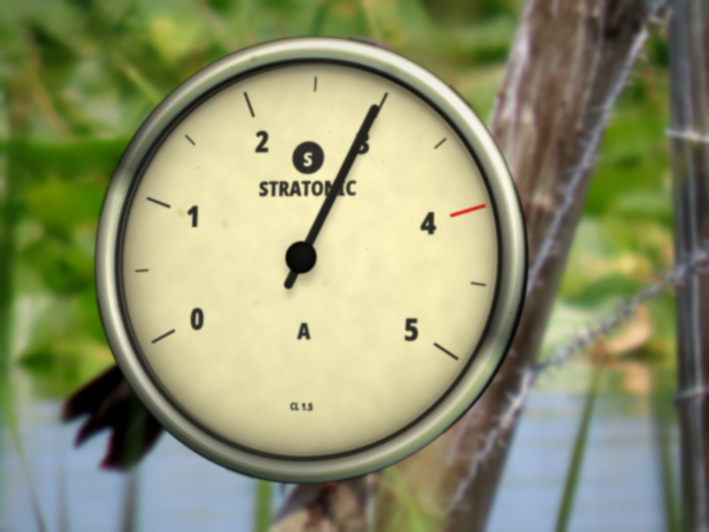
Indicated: 3A
